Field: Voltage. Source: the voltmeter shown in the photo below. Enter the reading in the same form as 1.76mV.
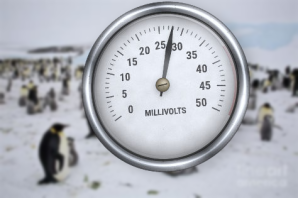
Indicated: 28mV
